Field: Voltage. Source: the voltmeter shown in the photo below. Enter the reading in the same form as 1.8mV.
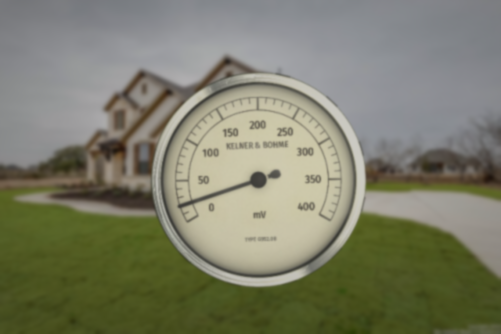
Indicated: 20mV
